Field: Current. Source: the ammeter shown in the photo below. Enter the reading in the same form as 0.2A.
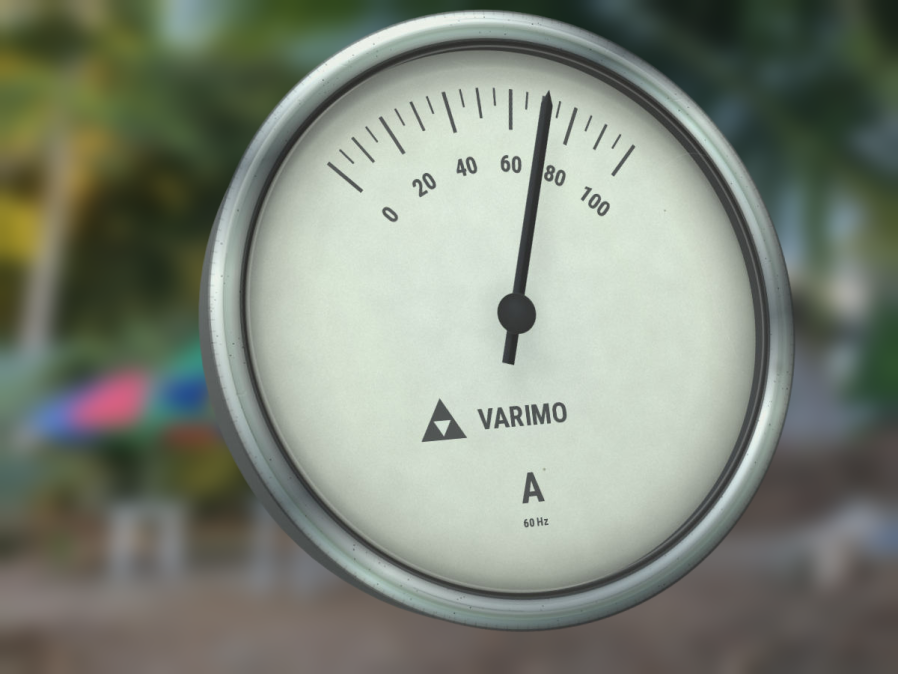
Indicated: 70A
